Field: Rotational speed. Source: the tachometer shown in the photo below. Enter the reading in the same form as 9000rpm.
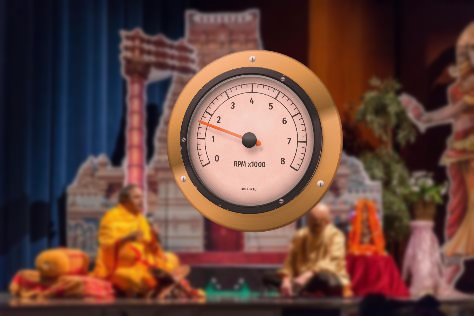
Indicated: 1600rpm
